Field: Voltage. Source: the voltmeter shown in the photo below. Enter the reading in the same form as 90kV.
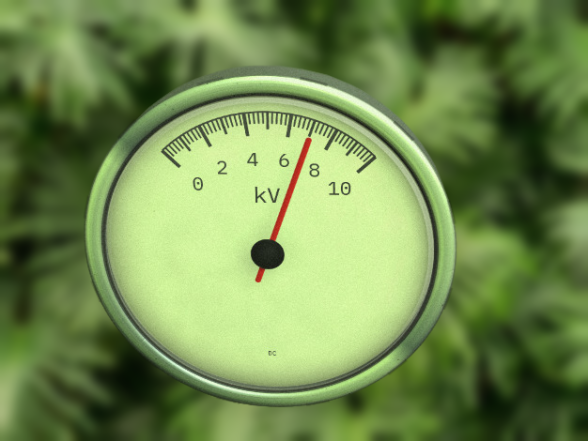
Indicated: 7kV
